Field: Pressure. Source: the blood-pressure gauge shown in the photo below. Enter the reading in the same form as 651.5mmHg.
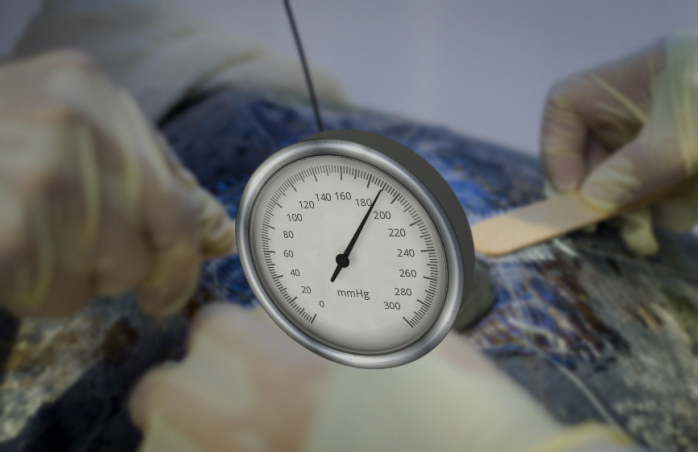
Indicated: 190mmHg
